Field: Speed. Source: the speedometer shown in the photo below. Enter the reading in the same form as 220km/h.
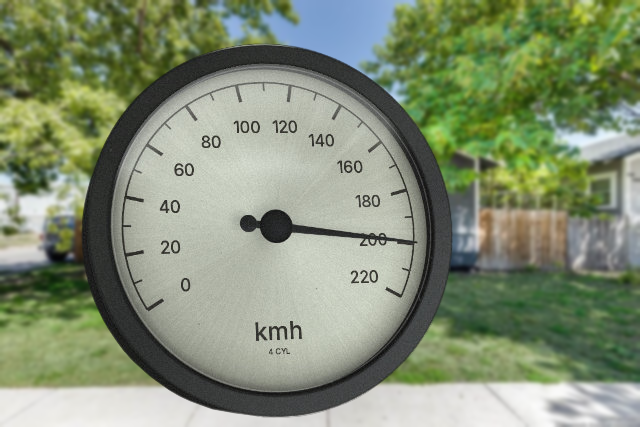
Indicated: 200km/h
